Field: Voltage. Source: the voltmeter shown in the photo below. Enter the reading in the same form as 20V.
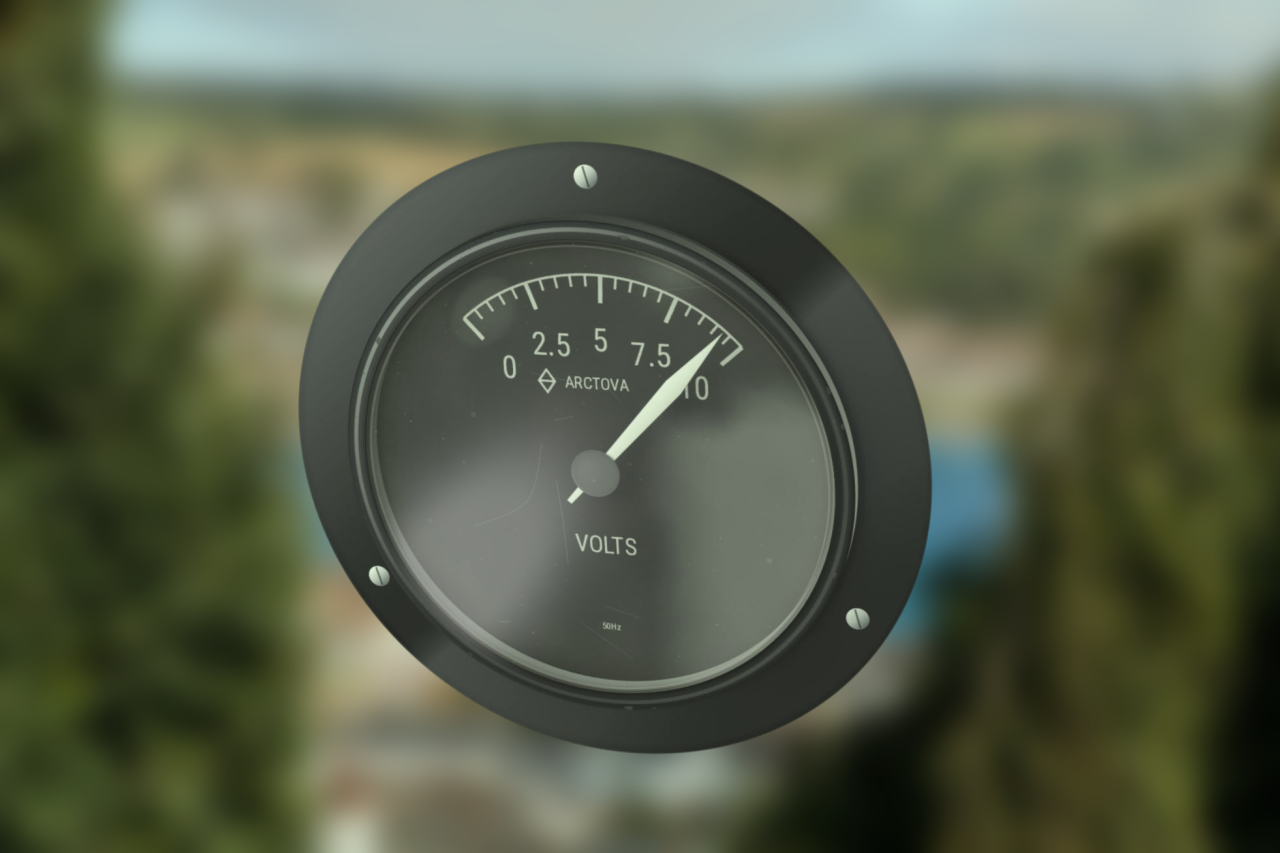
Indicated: 9.25V
